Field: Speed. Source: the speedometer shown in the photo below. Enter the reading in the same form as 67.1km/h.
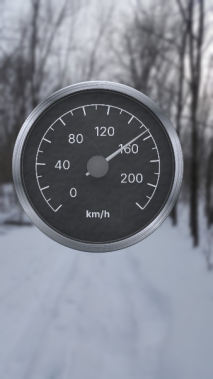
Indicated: 155km/h
